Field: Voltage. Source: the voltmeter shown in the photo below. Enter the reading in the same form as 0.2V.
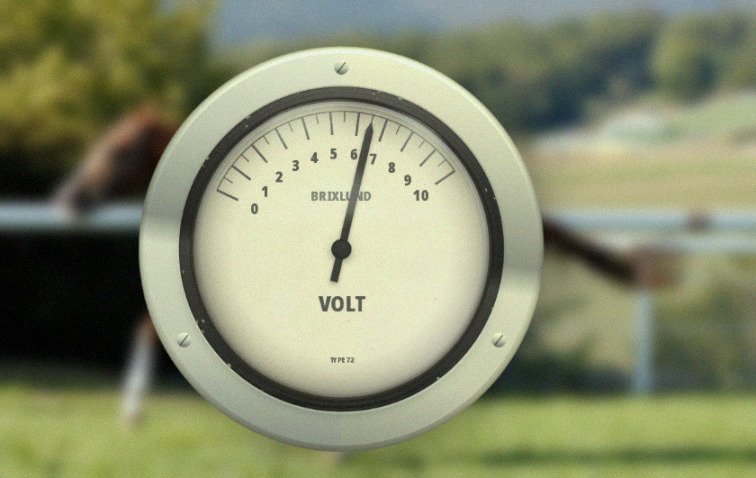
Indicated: 6.5V
